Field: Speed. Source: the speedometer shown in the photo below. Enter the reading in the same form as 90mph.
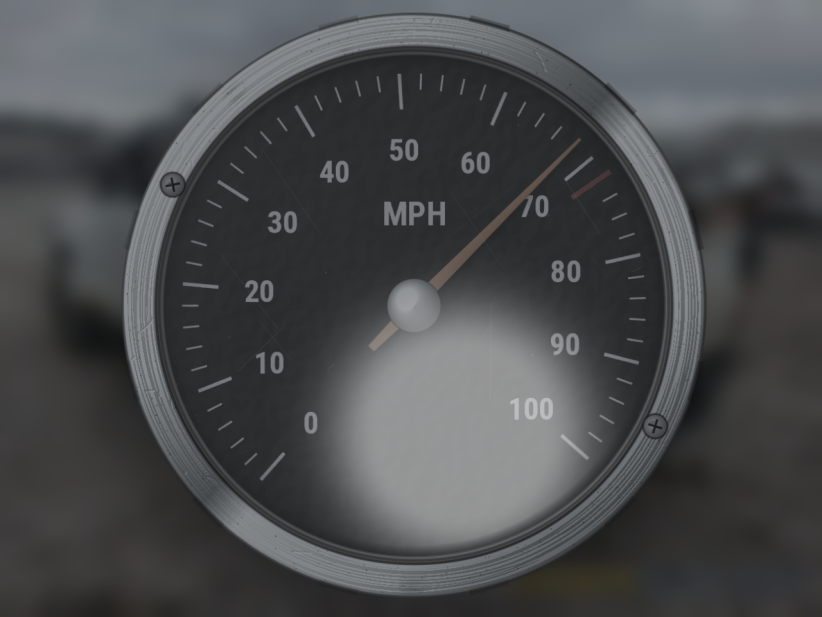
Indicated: 68mph
